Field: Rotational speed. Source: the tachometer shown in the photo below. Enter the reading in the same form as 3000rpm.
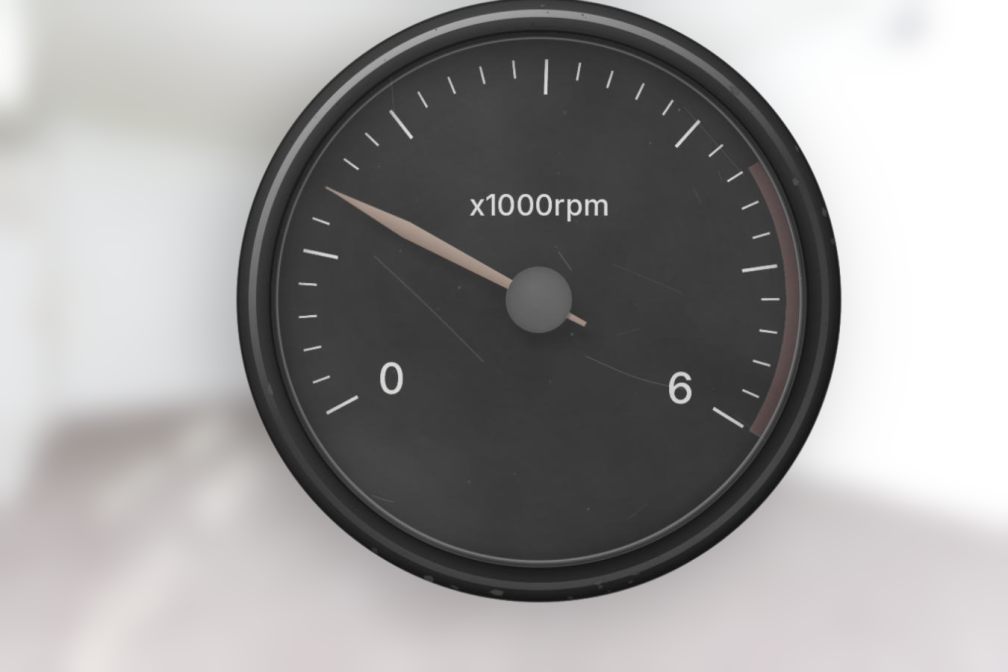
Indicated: 1400rpm
